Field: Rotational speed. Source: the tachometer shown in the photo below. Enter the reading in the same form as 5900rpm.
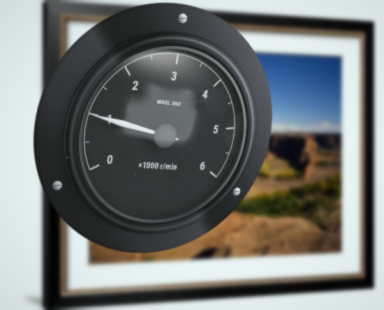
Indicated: 1000rpm
